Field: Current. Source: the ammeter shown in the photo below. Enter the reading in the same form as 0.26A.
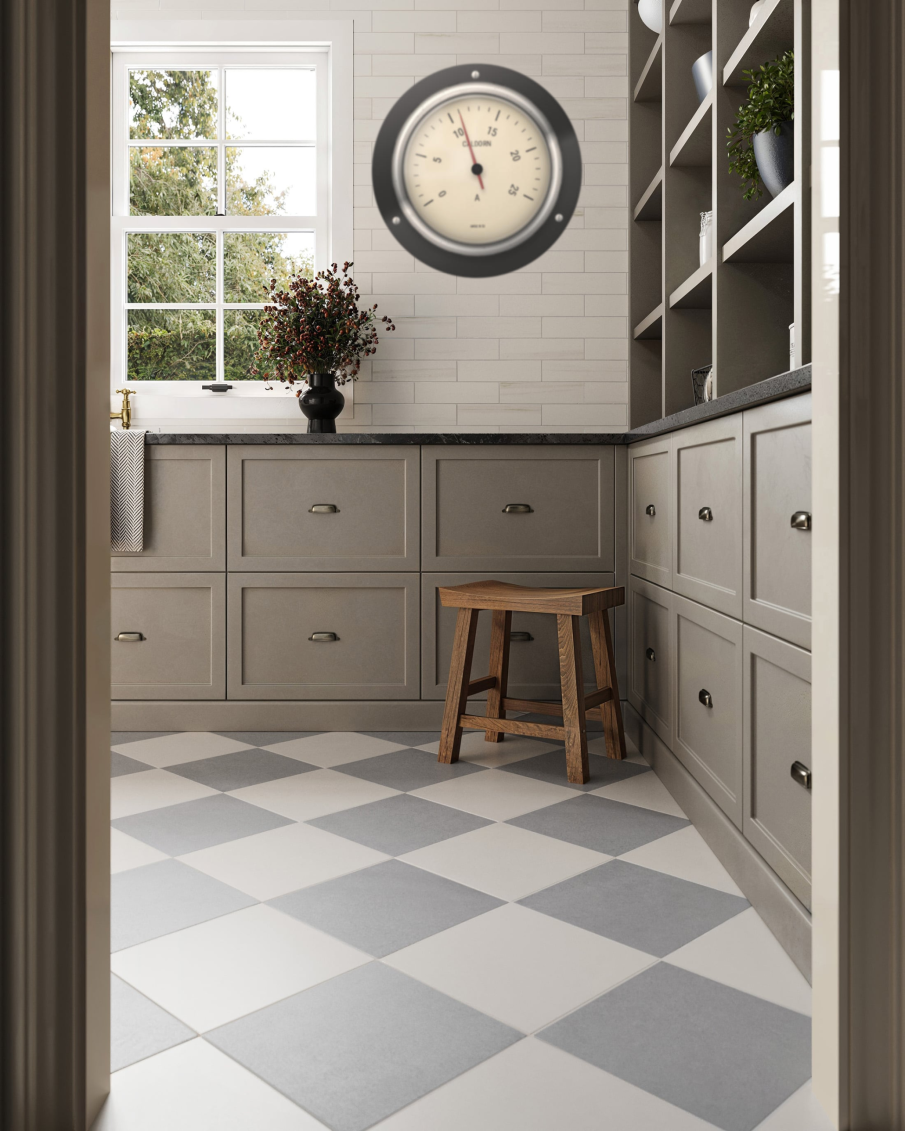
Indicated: 11A
